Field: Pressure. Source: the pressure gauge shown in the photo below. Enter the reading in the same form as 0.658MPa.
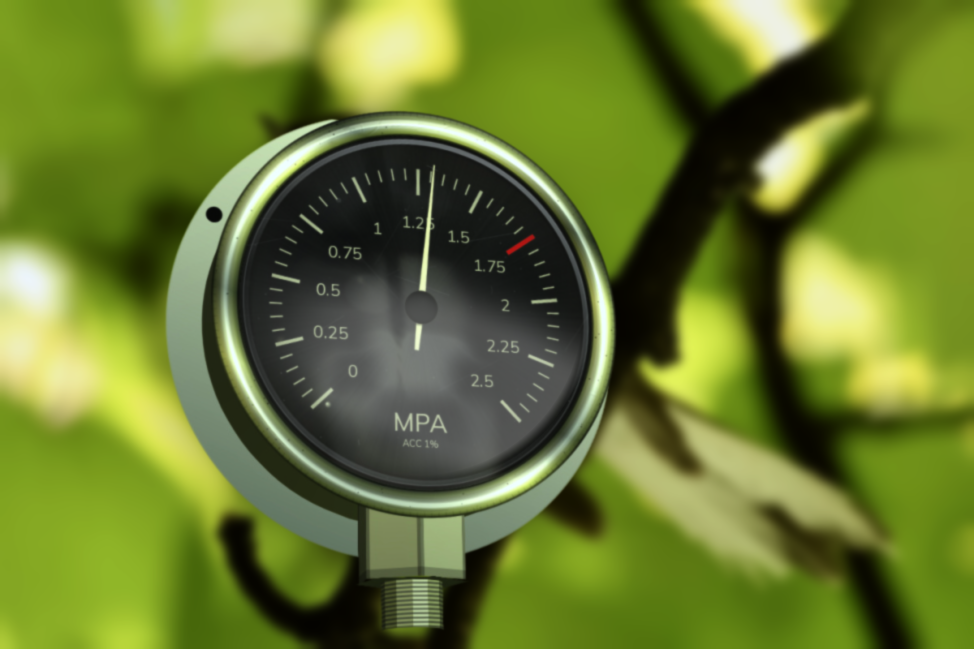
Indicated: 1.3MPa
